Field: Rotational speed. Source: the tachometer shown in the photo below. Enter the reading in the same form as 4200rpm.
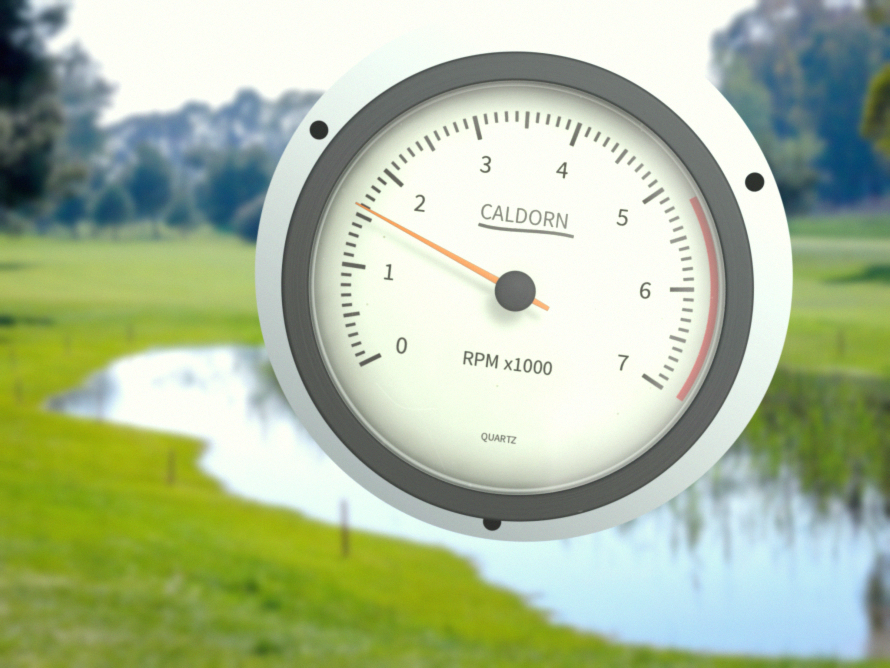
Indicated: 1600rpm
